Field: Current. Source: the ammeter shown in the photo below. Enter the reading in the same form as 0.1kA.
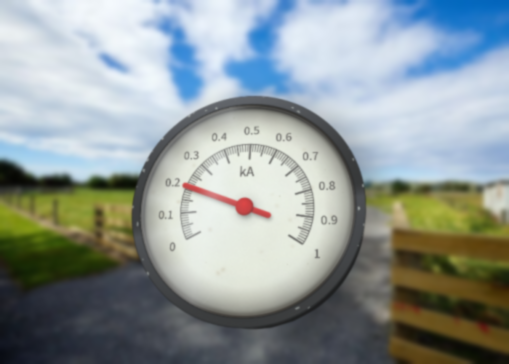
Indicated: 0.2kA
